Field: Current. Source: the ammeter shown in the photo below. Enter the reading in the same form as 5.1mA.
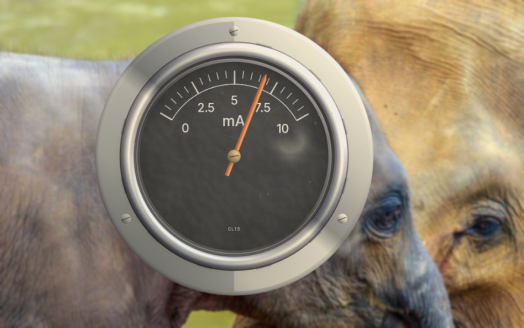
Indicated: 6.75mA
